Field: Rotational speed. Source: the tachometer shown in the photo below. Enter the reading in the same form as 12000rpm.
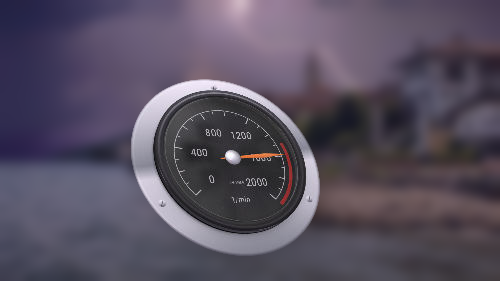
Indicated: 1600rpm
